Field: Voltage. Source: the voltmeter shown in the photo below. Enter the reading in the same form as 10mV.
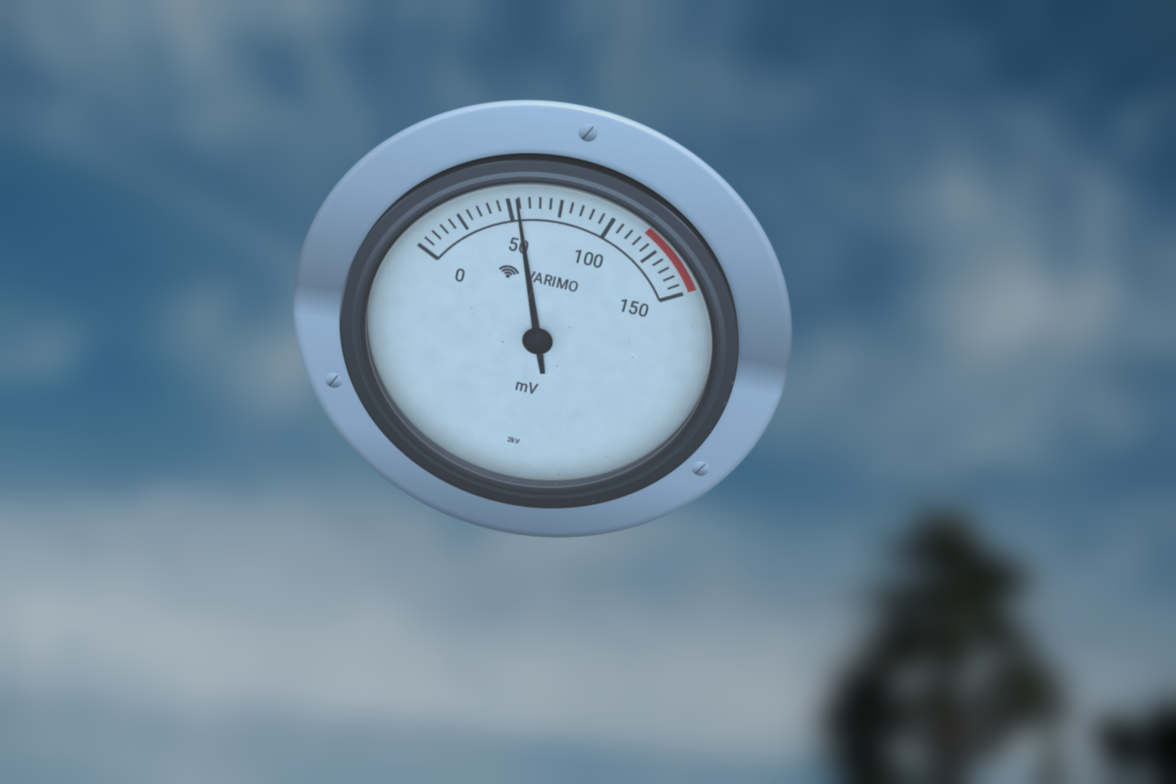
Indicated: 55mV
